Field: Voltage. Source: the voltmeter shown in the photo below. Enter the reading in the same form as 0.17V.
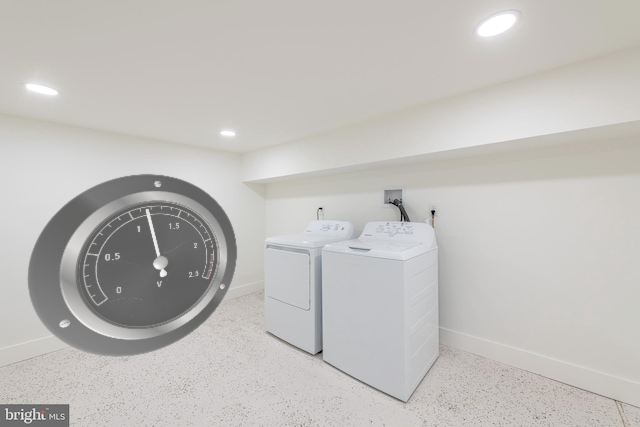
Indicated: 1.15V
